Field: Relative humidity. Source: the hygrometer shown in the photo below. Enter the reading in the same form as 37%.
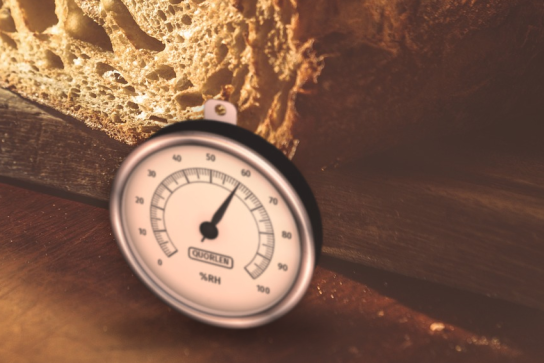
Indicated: 60%
